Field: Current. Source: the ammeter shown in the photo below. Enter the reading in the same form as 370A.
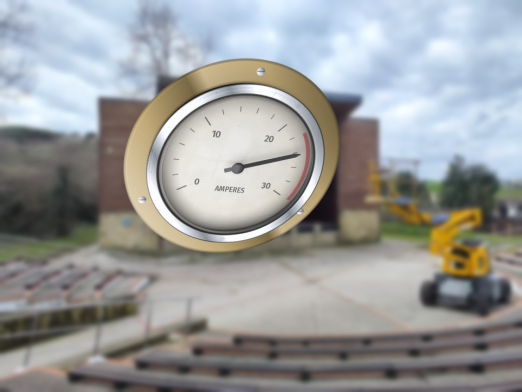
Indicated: 24A
